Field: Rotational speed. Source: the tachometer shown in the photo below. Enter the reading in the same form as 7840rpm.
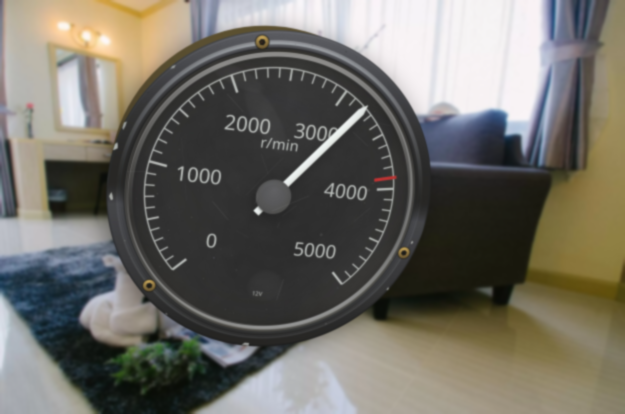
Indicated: 3200rpm
